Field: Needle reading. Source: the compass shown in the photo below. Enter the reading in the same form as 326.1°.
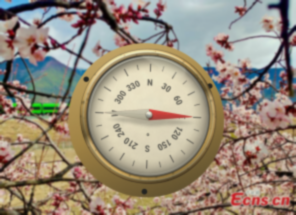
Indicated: 90°
